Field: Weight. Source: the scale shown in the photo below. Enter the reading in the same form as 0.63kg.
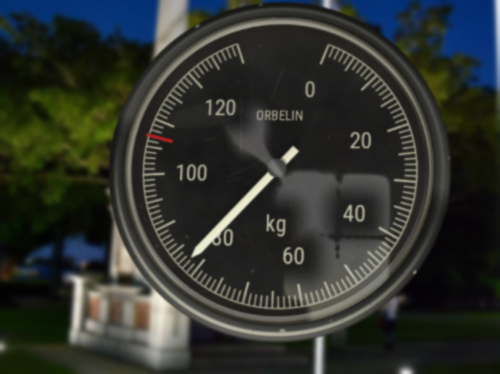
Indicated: 82kg
